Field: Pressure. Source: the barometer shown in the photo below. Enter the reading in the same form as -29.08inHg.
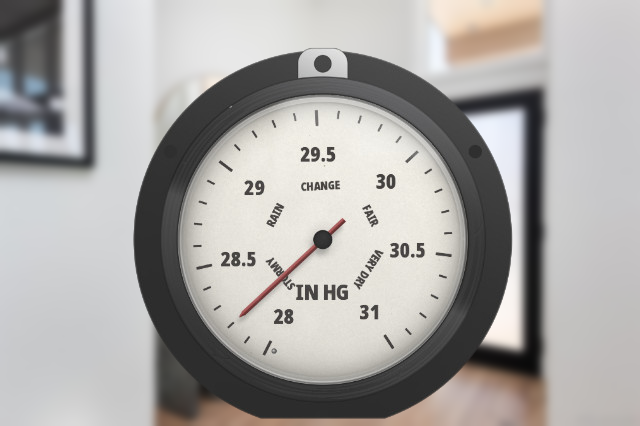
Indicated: 28.2inHg
